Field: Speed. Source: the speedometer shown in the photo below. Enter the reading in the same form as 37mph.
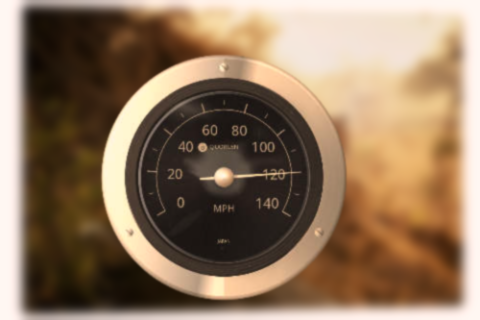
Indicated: 120mph
